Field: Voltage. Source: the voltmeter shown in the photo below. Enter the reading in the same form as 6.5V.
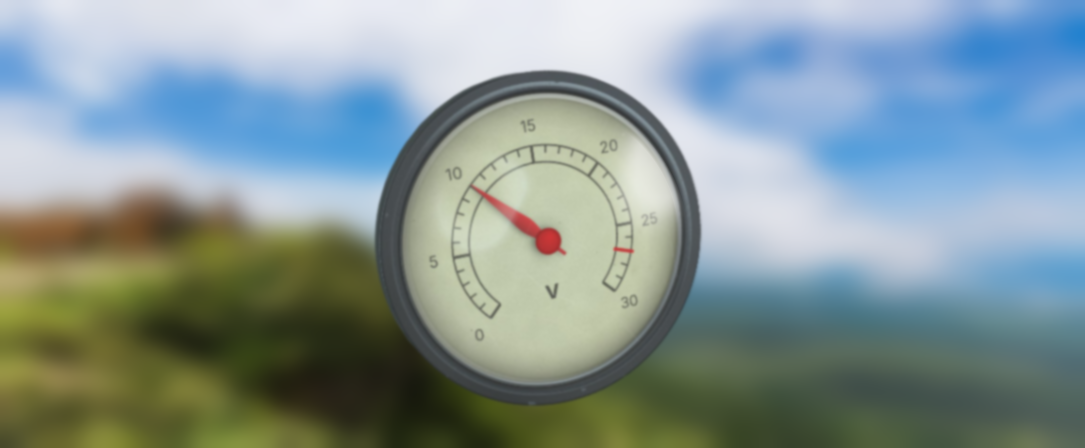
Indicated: 10V
